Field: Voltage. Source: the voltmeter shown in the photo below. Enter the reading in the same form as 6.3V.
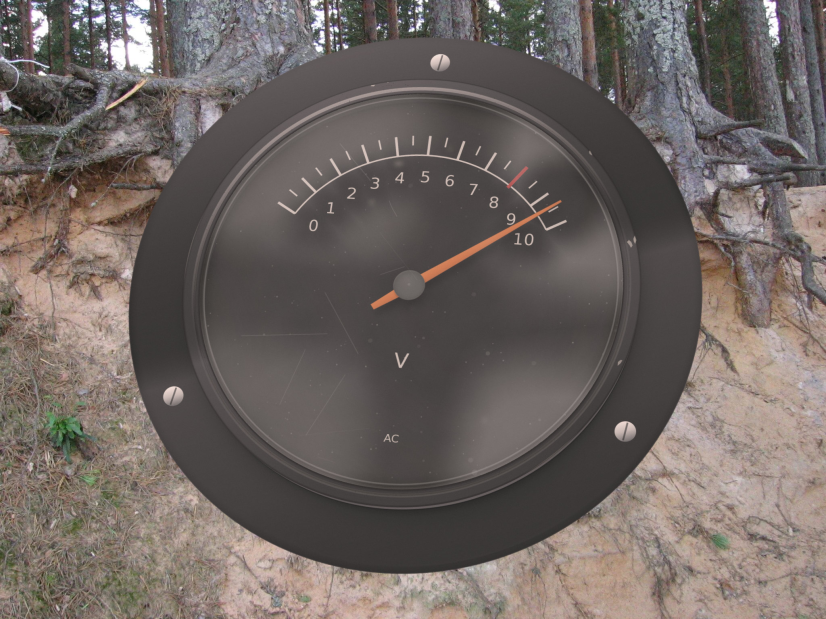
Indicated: 9.5V
